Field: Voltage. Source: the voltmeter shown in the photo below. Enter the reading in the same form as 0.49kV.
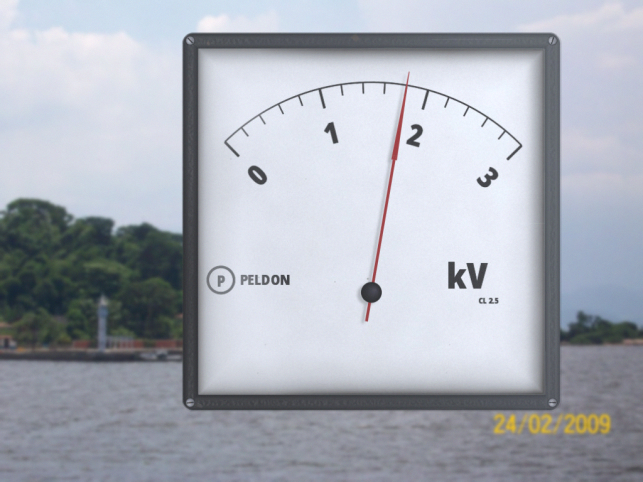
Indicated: 1.8kV
